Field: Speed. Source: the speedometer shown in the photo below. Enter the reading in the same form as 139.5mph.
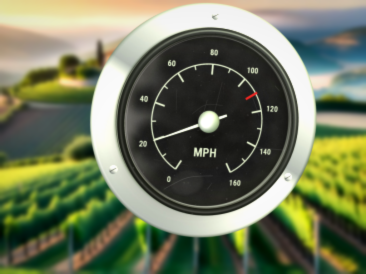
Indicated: 20mph
